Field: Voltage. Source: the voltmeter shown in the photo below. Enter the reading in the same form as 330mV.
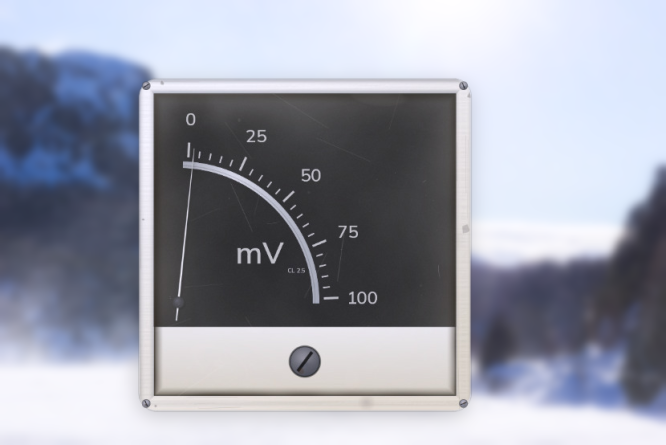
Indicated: 2.5mV
